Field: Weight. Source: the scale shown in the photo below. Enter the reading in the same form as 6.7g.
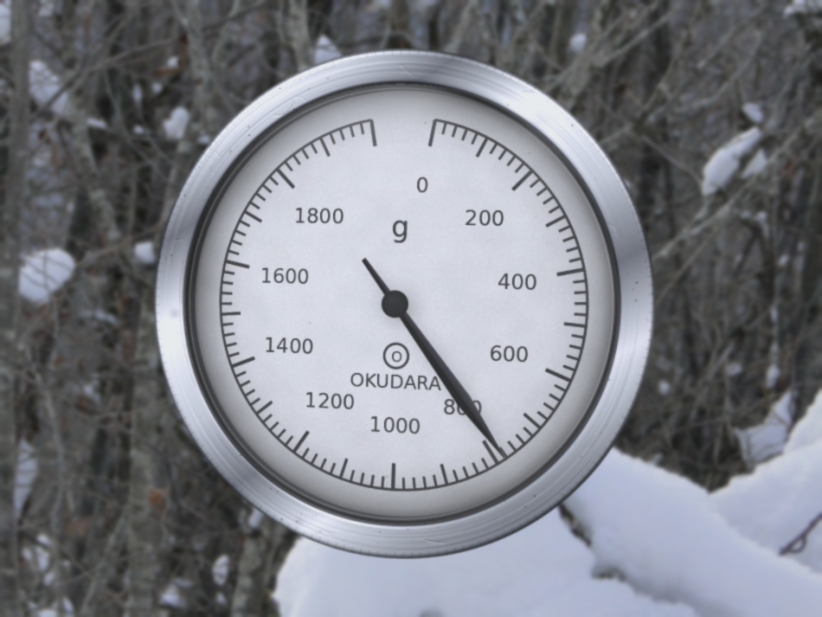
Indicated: 780g
